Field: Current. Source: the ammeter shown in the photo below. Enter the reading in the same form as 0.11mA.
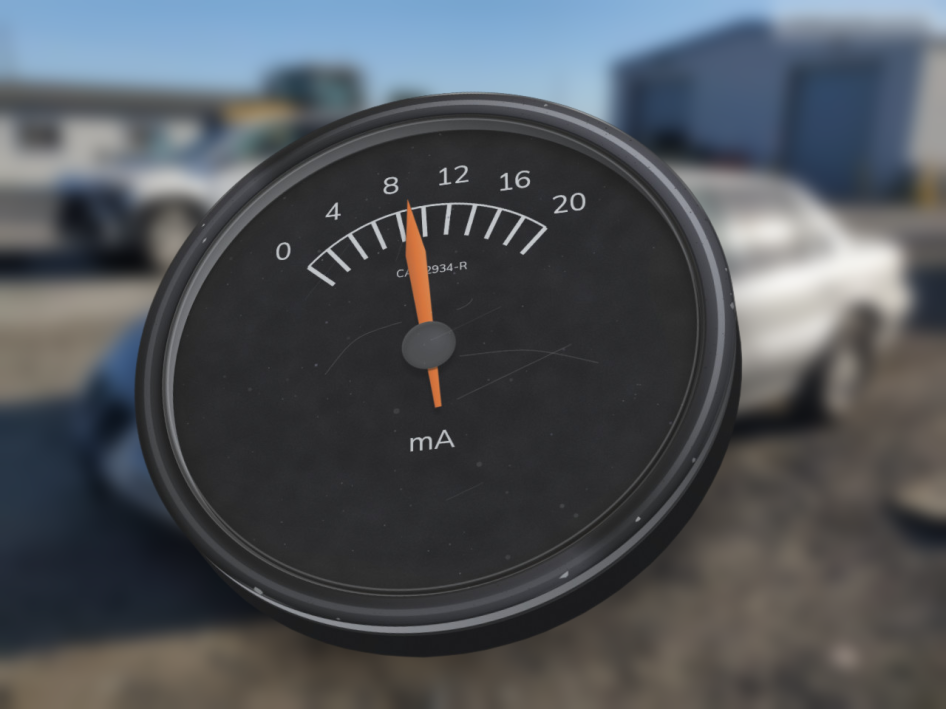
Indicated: 9mA
